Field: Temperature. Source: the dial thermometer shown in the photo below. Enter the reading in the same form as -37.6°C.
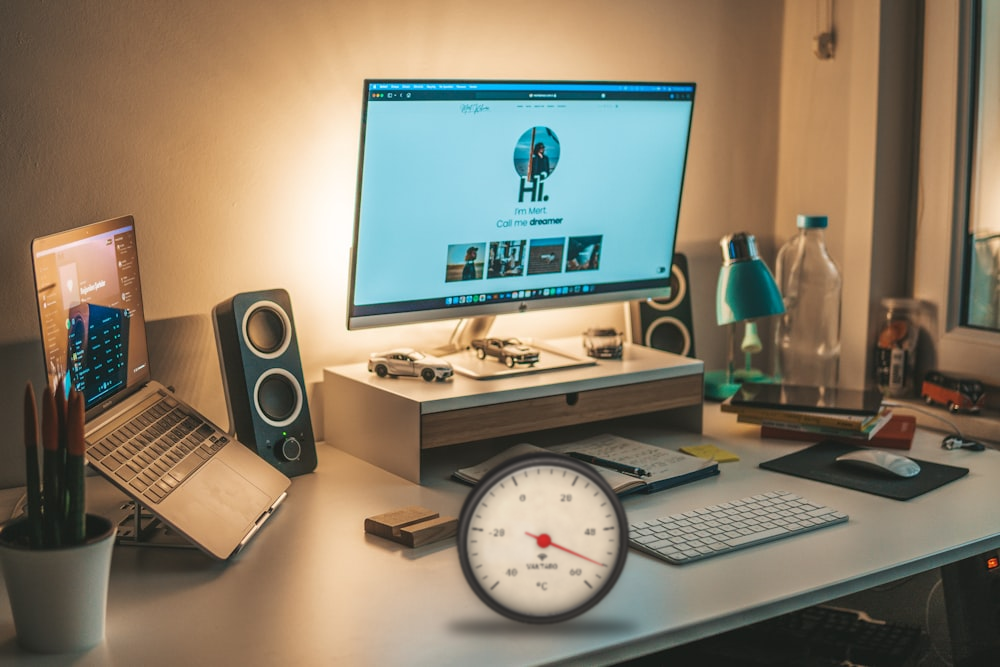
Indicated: 52°C
